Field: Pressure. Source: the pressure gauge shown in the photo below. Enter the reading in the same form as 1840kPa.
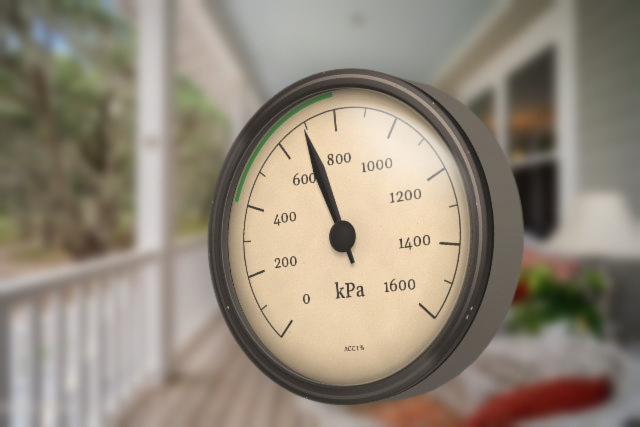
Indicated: 700kPa
